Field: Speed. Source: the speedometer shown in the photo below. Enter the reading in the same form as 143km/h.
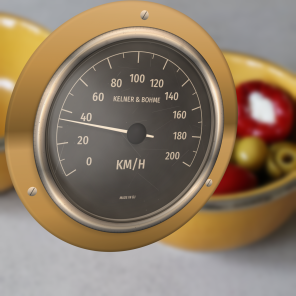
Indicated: 35km/h
